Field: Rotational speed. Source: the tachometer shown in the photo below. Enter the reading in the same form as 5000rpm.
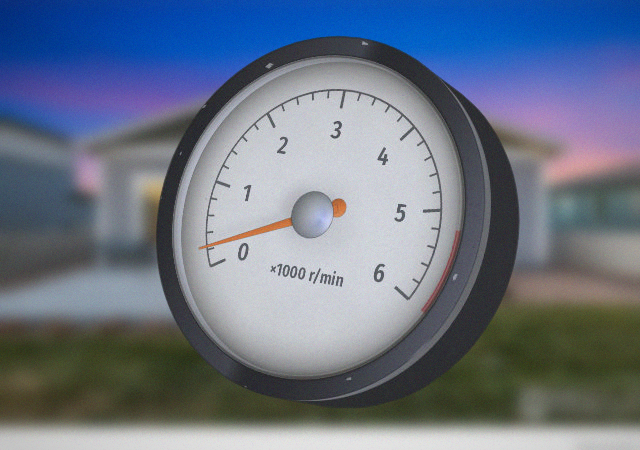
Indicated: 200rpm
